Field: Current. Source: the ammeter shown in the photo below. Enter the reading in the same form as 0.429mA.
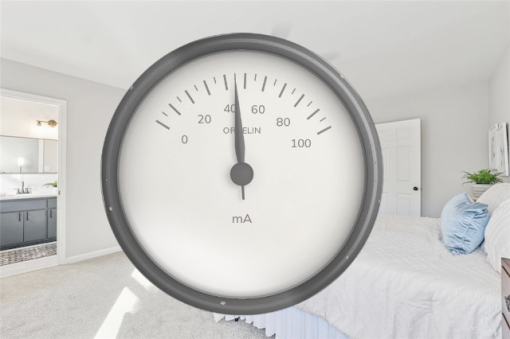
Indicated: 45mA
